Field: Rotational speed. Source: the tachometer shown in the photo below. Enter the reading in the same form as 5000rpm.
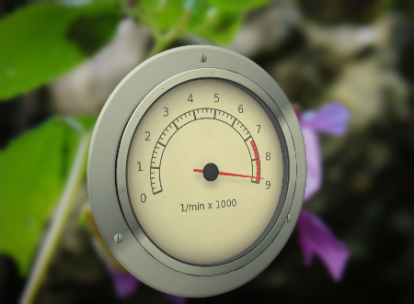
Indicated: 8800rpm
